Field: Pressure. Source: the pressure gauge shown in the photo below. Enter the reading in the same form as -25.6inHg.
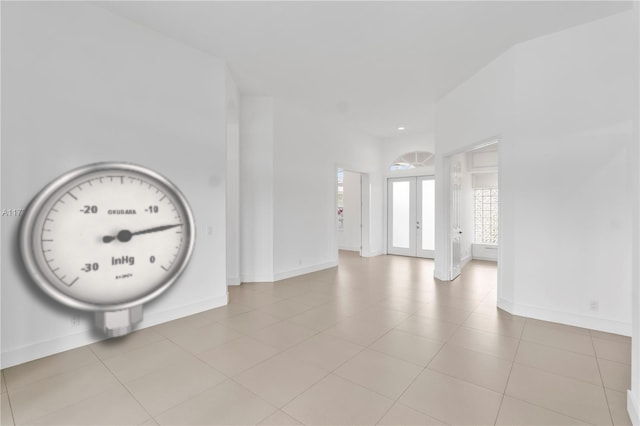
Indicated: -6inHg
